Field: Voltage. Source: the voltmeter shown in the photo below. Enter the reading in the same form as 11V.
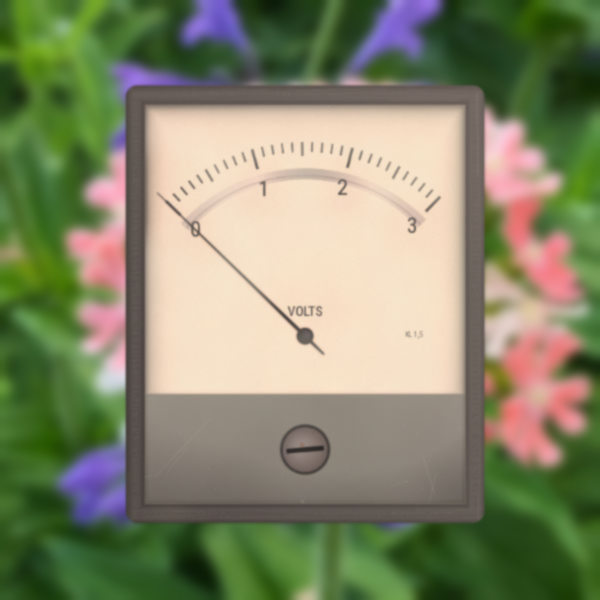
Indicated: 0V
